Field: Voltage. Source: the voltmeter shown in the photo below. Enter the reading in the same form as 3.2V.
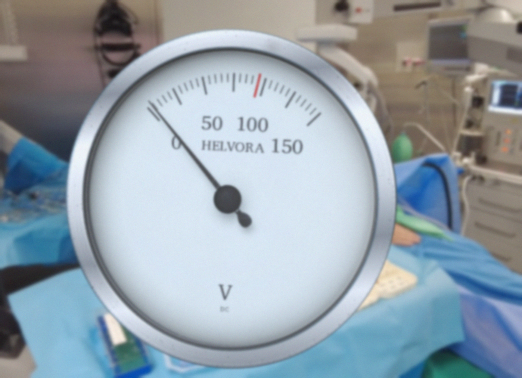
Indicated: 5V
